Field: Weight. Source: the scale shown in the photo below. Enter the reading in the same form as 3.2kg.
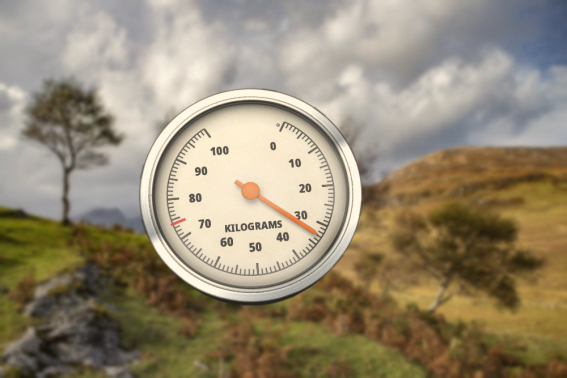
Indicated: 33kg
